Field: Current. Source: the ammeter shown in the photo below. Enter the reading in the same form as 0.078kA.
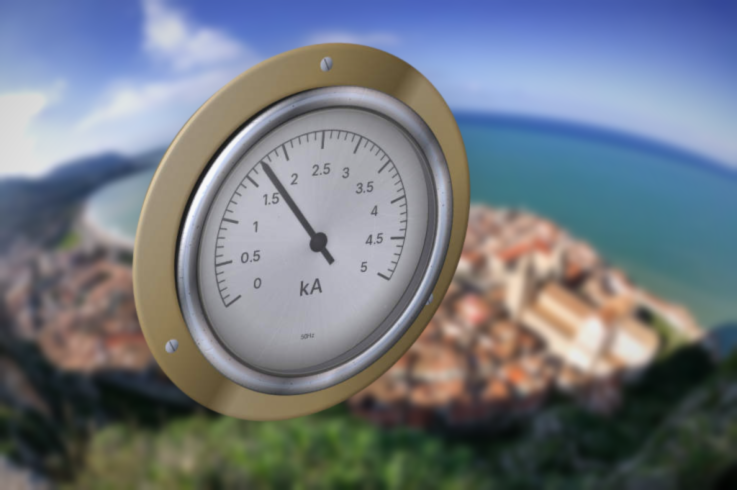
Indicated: 1.7kA
